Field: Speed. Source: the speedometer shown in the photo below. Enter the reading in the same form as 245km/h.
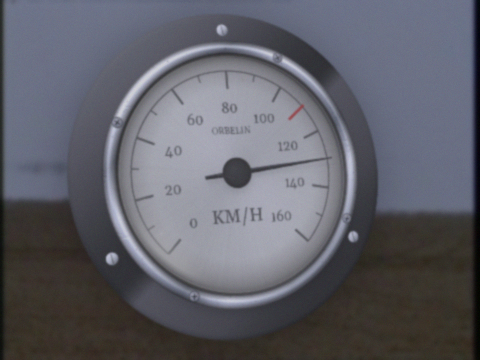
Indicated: 130km/h
